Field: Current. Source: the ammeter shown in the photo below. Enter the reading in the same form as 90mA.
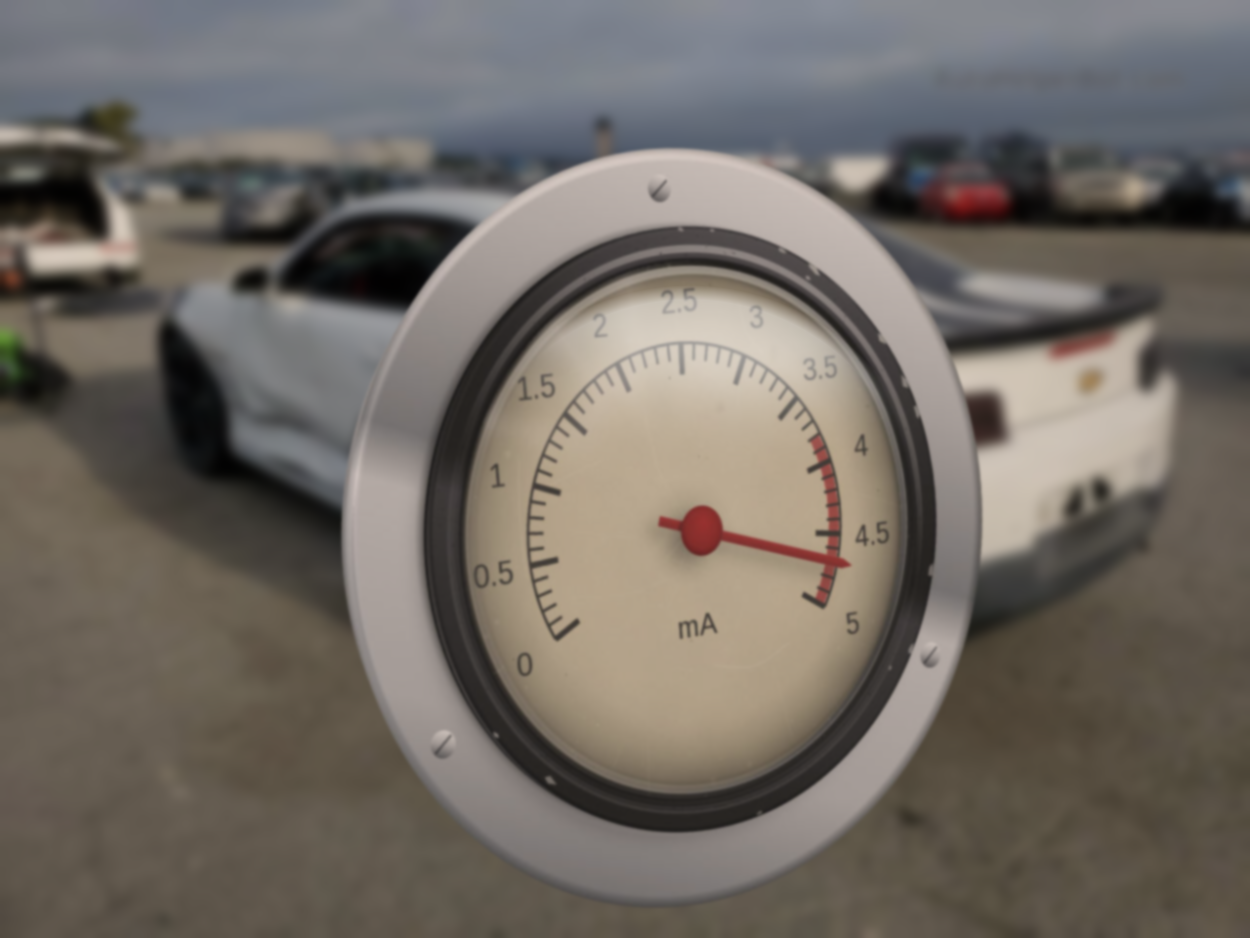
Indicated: 4.7mA
